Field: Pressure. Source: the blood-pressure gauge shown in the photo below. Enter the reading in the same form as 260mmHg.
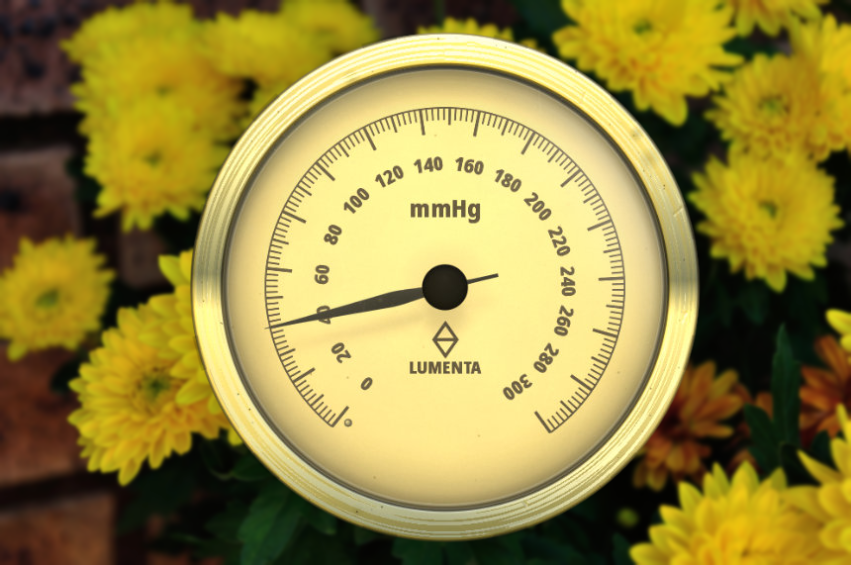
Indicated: 40mmHg
